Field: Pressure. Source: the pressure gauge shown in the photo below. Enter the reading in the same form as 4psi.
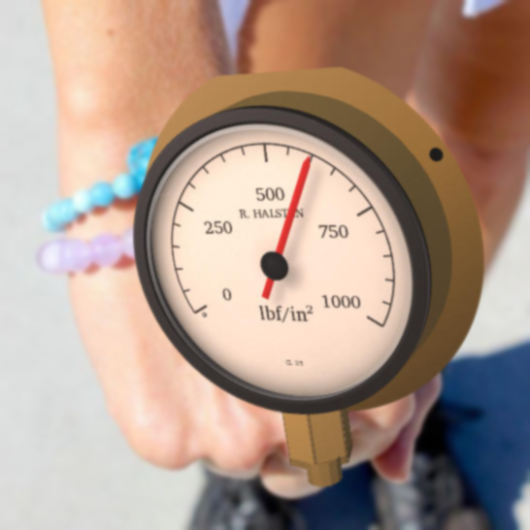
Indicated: 600psi
